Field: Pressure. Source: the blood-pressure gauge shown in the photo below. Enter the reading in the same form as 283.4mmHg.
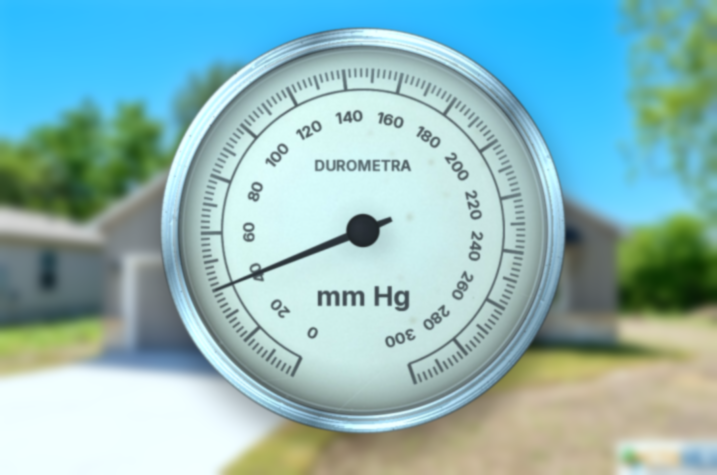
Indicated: 40mmHg
